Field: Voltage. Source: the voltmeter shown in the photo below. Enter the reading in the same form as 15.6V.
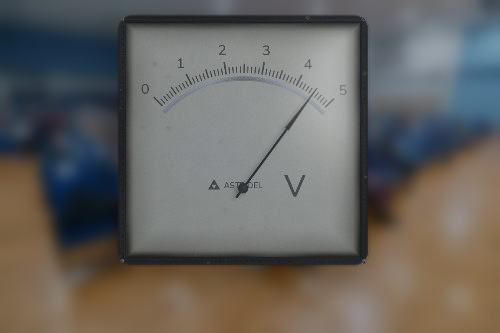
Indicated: 4.5V
